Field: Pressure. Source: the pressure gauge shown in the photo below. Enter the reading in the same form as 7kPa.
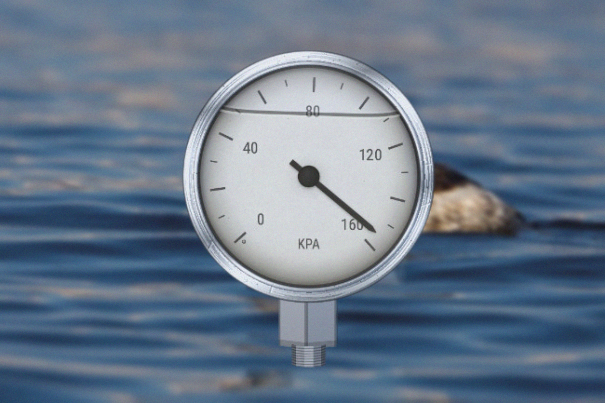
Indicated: 155kPa
